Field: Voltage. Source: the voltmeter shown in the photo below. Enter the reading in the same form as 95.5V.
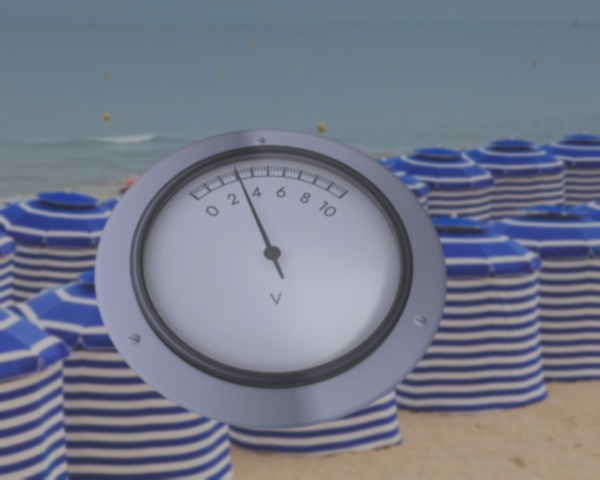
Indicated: 3V
